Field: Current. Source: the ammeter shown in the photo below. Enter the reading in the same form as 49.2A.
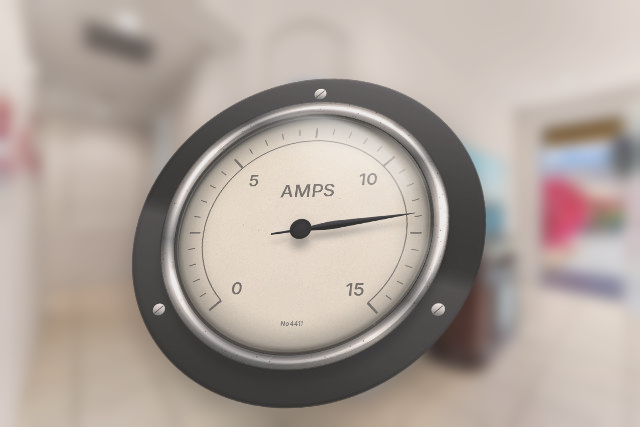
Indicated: 12A
